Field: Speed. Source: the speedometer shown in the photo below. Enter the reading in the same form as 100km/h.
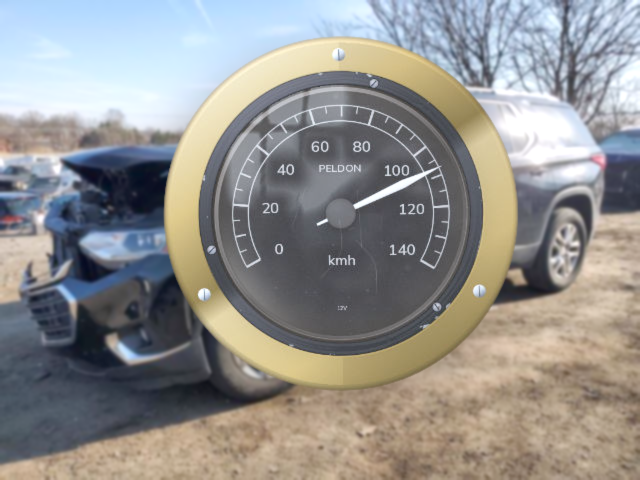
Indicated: 107.5km/h
